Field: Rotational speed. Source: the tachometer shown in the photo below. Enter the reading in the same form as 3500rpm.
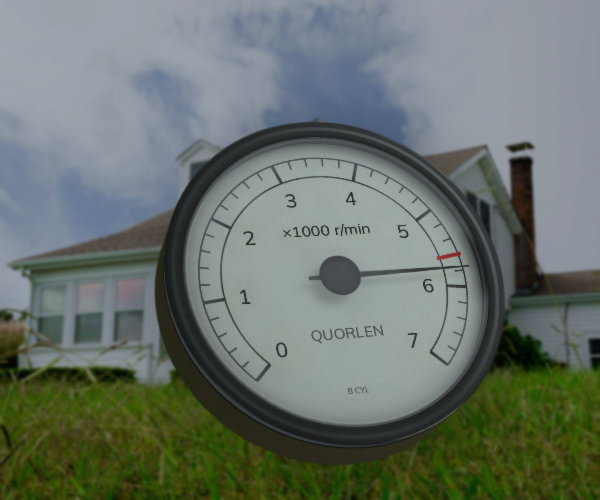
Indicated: 5800rpm
